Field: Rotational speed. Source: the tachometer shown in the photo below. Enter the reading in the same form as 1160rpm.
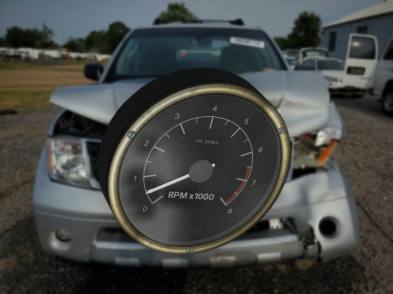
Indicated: 500rpm
